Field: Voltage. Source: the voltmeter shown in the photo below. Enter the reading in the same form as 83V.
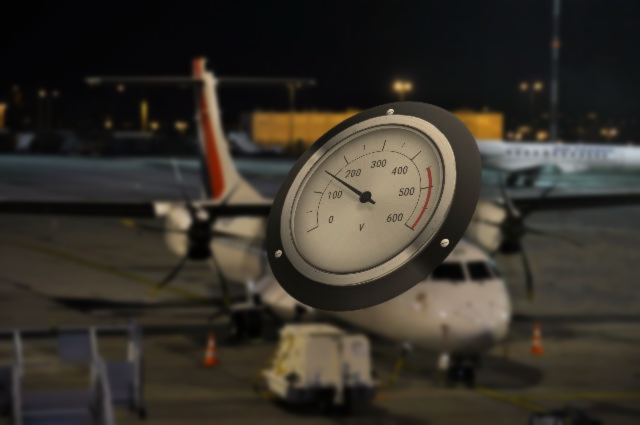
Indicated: 150V
